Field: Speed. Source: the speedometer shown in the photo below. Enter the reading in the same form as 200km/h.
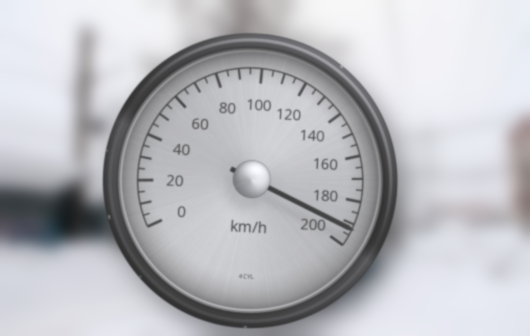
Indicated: 192.5km/h
